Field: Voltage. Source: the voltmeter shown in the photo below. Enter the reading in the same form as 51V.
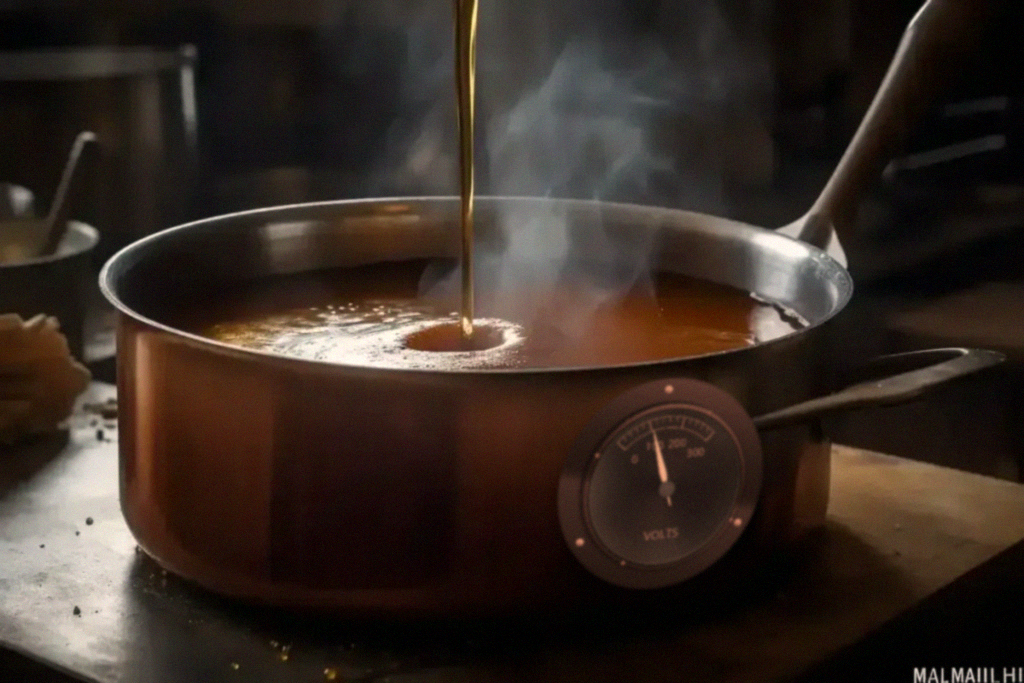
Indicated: 100V
